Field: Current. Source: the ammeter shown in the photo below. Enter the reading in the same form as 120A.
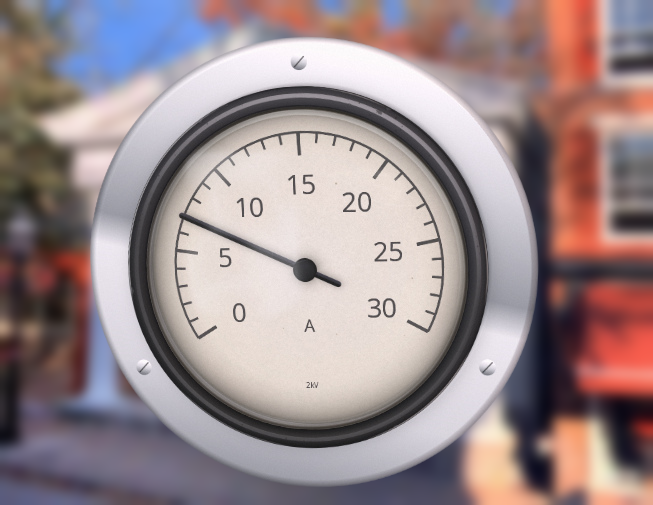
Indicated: 7A
